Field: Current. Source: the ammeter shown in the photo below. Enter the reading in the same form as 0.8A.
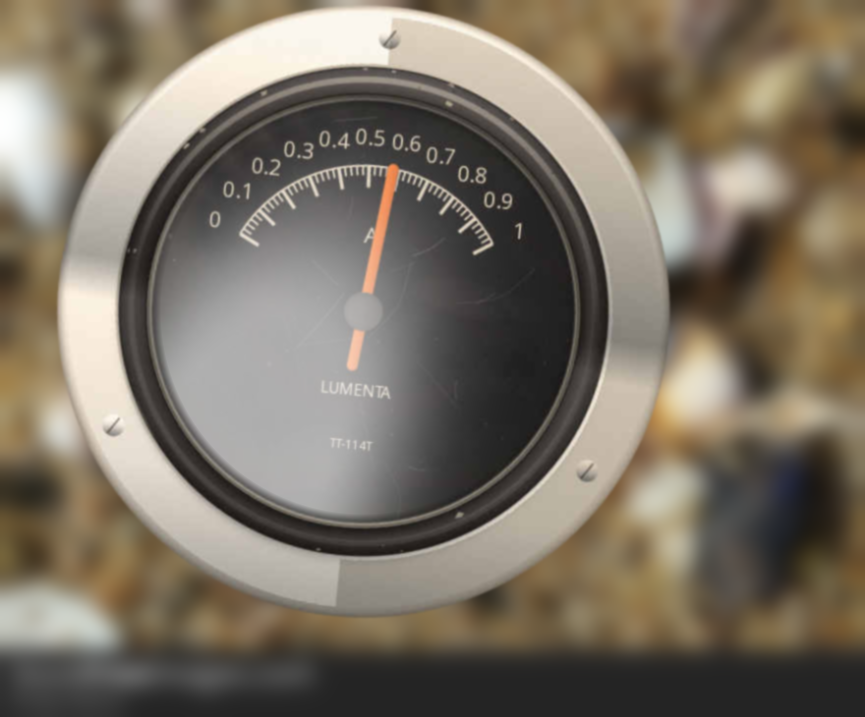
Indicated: 0.58A
